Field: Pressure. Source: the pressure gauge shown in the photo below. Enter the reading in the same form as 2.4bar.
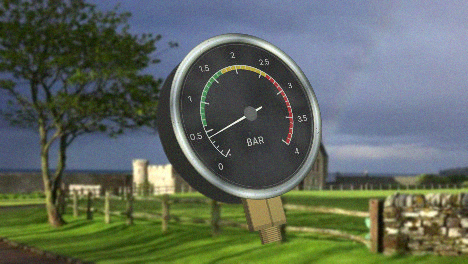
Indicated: 0.4bar
